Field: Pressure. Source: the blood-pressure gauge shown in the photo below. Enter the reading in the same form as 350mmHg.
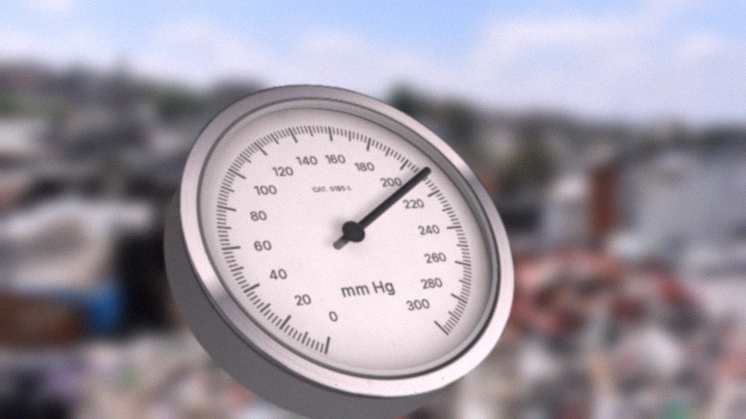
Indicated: 210mmHg
